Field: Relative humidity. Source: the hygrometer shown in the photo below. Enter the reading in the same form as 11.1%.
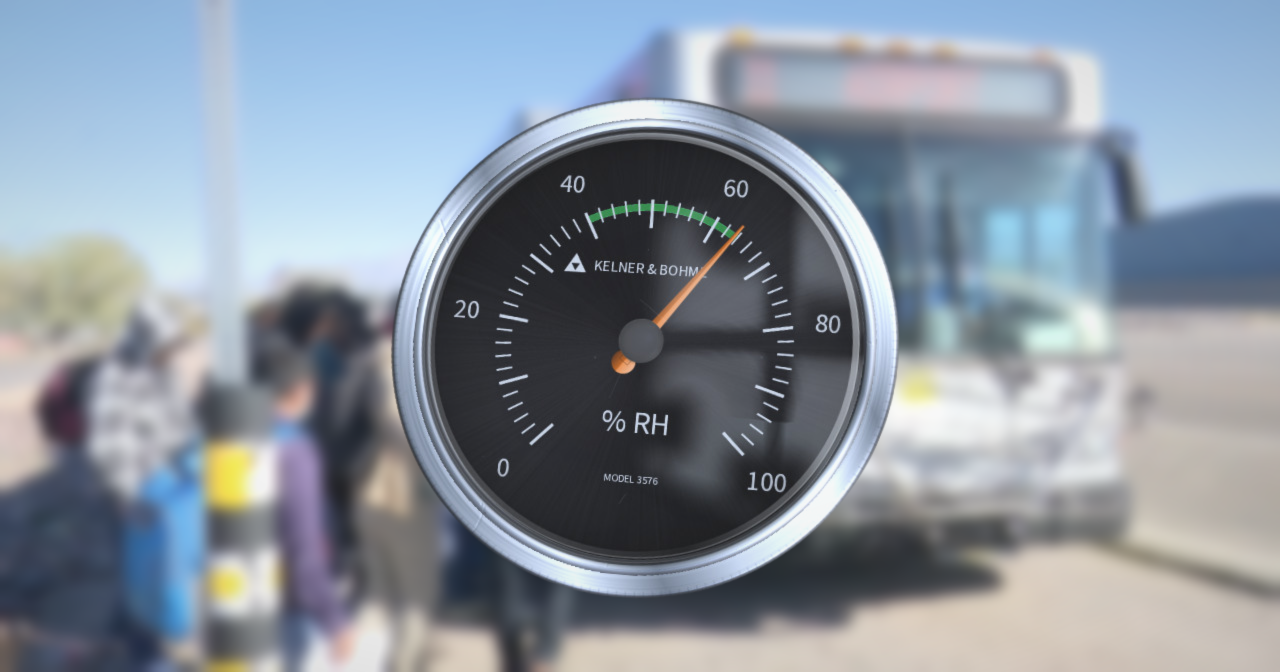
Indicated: 64%
